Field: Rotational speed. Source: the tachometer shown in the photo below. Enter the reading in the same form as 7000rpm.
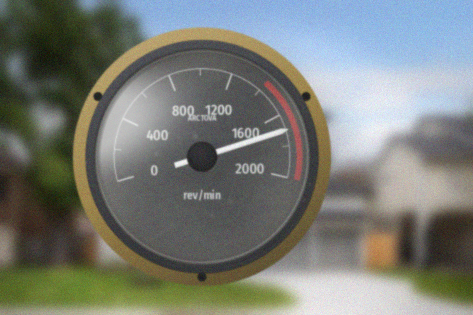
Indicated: 1700rpm
